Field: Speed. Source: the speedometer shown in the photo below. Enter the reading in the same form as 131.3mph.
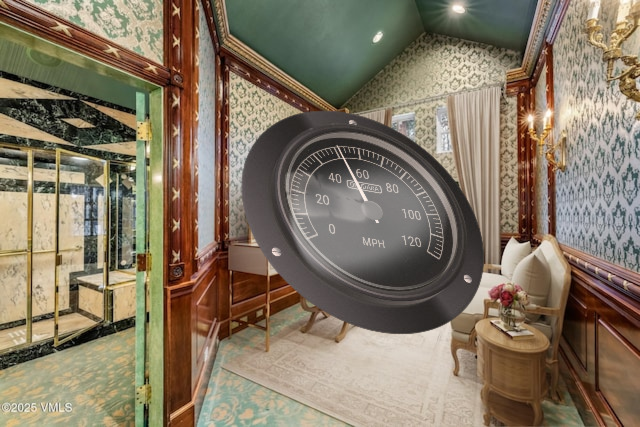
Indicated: 50mph
